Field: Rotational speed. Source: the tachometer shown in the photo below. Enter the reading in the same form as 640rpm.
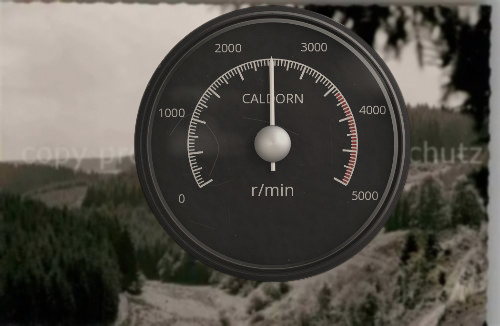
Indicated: 2500rpm
